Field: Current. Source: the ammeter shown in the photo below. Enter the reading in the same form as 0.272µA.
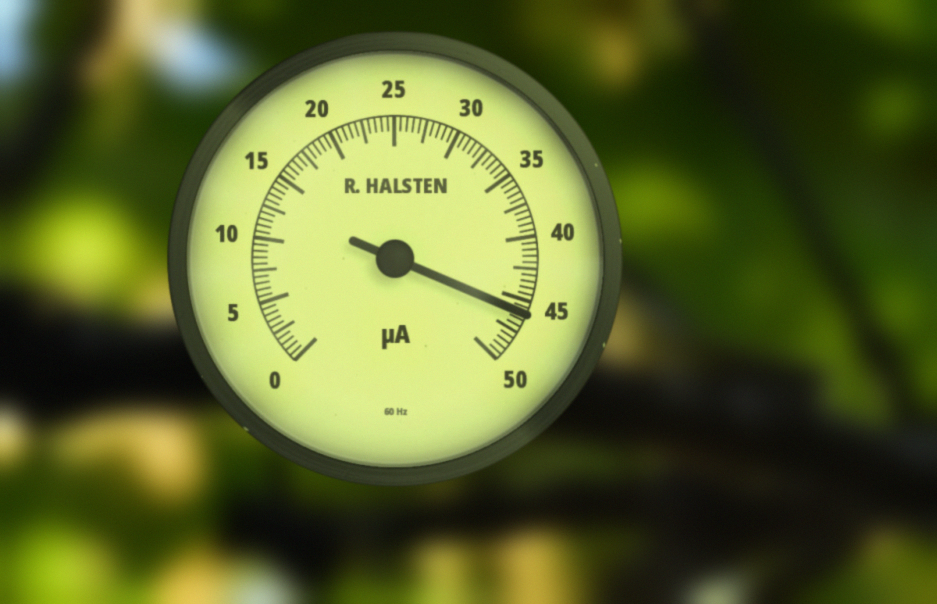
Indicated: 46µA
